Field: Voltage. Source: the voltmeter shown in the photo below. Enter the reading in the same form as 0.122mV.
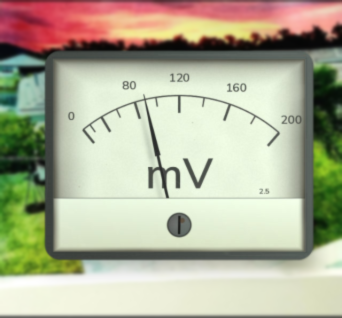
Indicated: 90mV
